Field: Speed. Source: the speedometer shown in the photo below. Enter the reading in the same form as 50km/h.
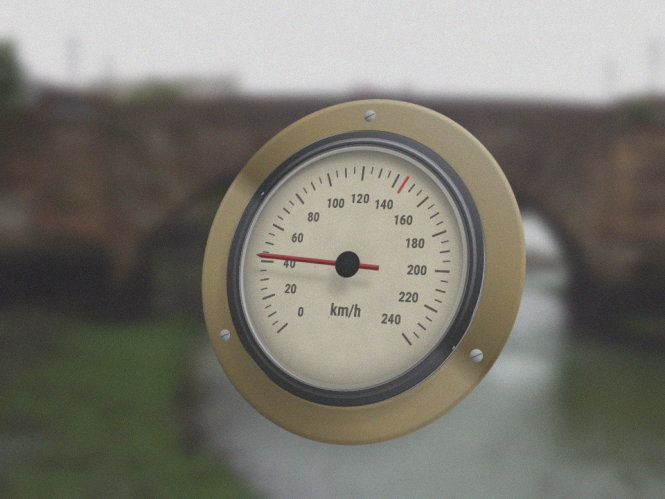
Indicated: 42.5km/h
